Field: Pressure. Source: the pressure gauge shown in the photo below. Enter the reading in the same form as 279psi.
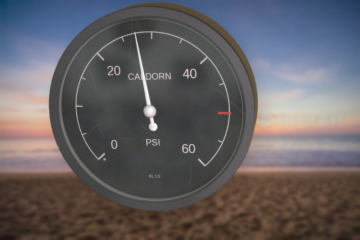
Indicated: 27.5psi
